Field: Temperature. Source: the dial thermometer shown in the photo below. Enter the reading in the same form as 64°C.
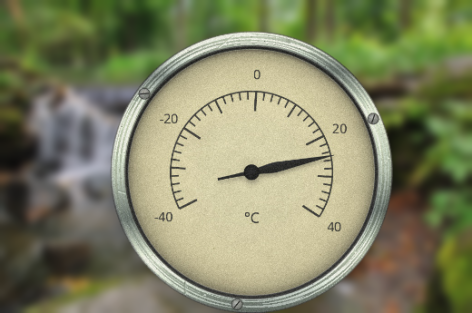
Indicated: 25°C
